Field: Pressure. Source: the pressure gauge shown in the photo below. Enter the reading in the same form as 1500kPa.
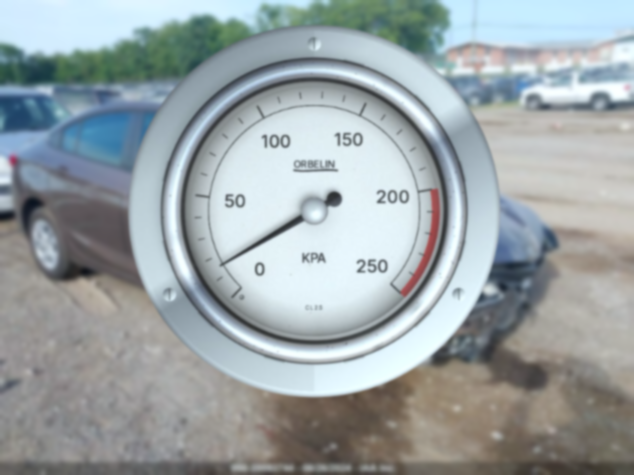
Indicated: 15kPa
